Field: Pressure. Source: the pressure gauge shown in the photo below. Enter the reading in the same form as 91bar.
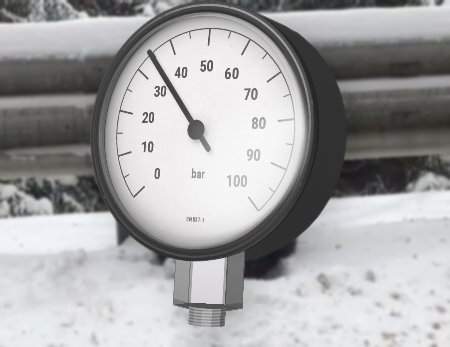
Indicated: 35bar
